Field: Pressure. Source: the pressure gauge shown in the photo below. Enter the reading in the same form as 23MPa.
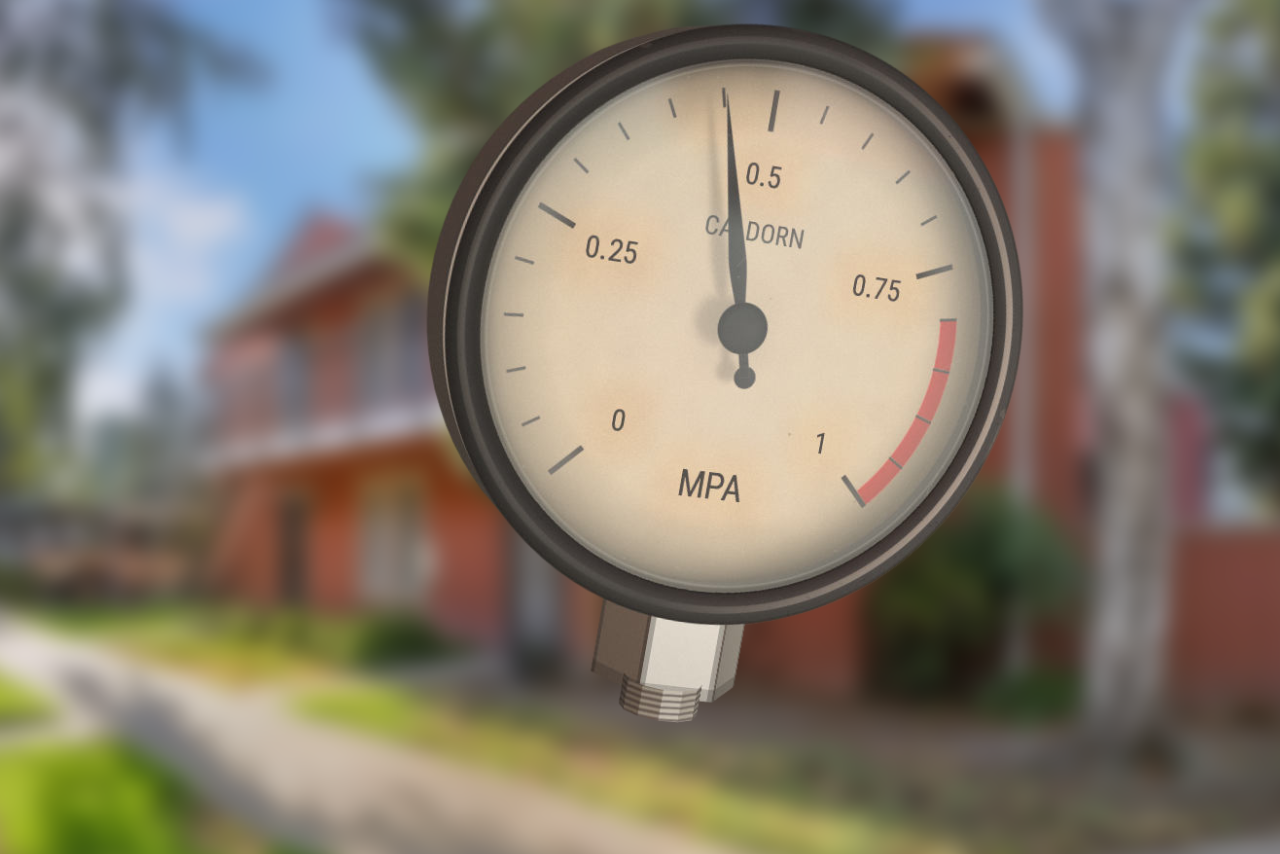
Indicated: 0.45MPa
